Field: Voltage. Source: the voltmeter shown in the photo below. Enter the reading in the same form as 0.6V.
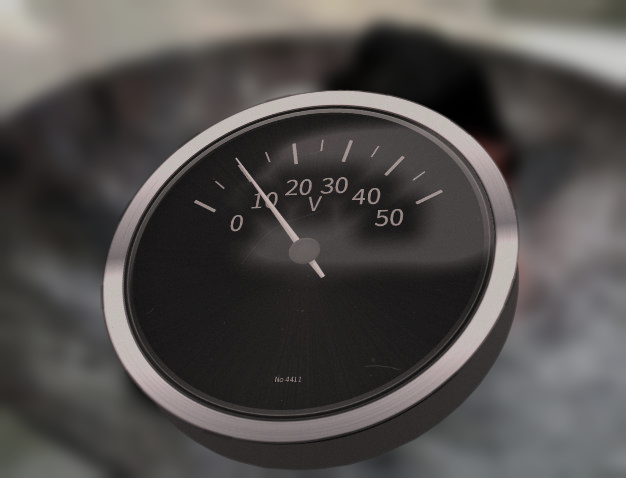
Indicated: 10V
